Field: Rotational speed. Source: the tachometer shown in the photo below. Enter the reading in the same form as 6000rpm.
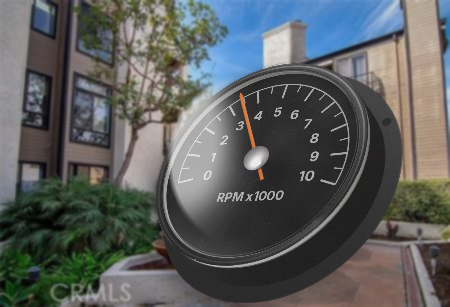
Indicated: 3500rpm
